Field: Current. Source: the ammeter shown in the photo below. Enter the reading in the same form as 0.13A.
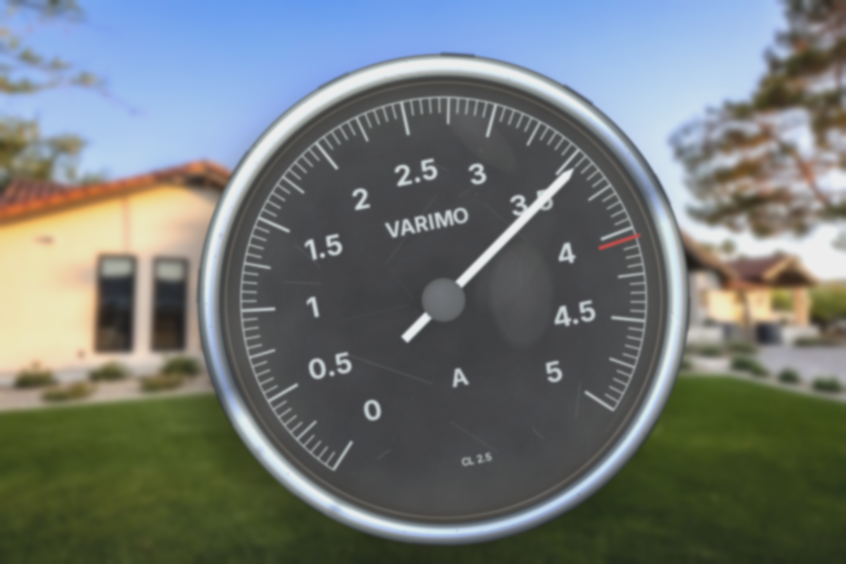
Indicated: 3.55A
